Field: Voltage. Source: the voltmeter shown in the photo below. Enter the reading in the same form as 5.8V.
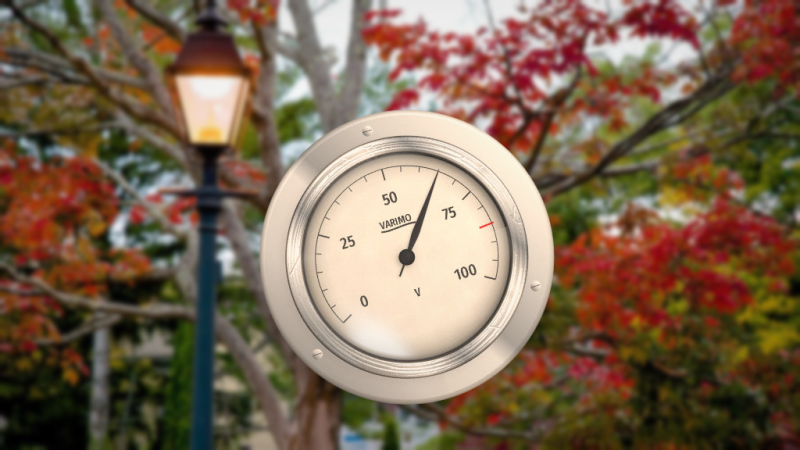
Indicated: 65V
